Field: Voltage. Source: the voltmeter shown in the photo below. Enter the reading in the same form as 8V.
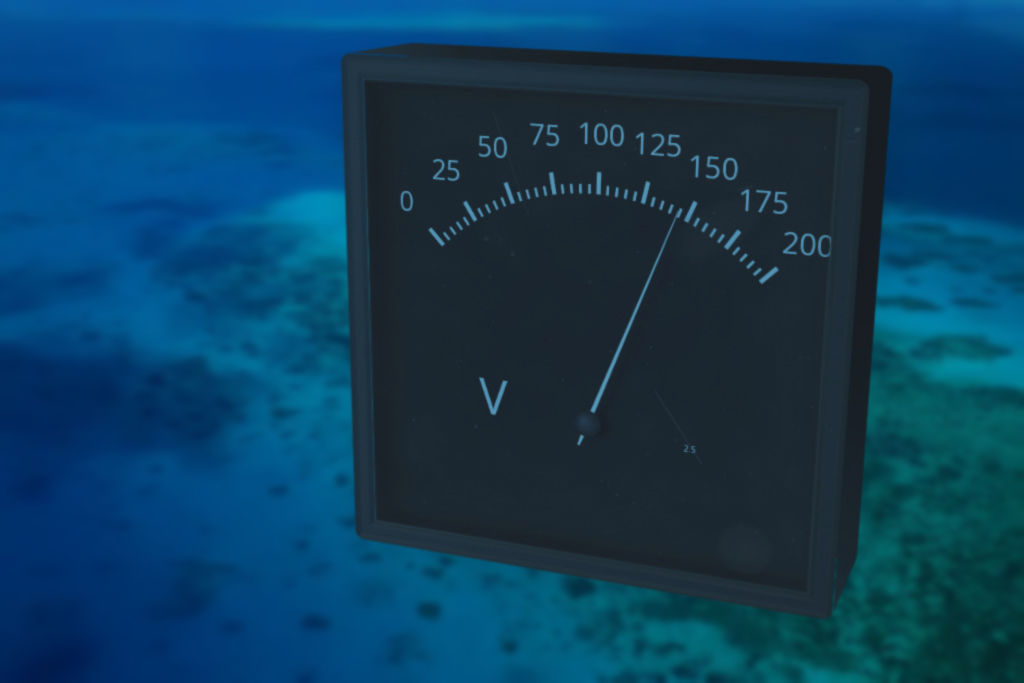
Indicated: 145V
